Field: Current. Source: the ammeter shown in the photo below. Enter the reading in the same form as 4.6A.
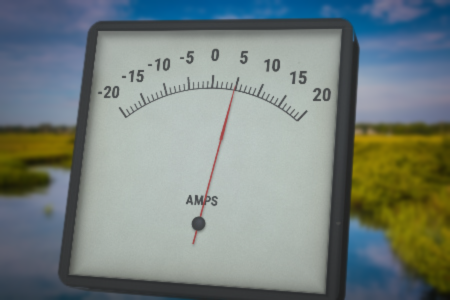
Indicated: 5A
